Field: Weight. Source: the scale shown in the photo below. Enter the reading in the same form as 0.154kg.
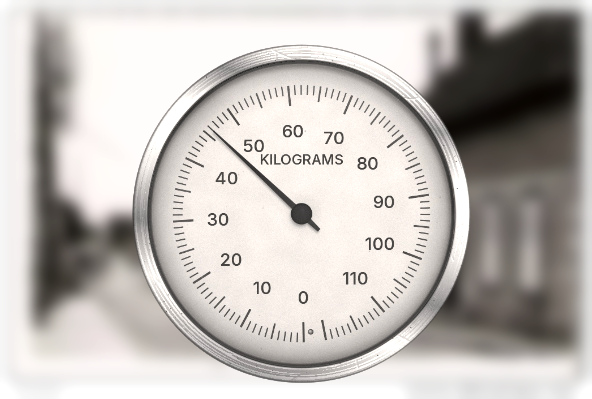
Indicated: 46kg
